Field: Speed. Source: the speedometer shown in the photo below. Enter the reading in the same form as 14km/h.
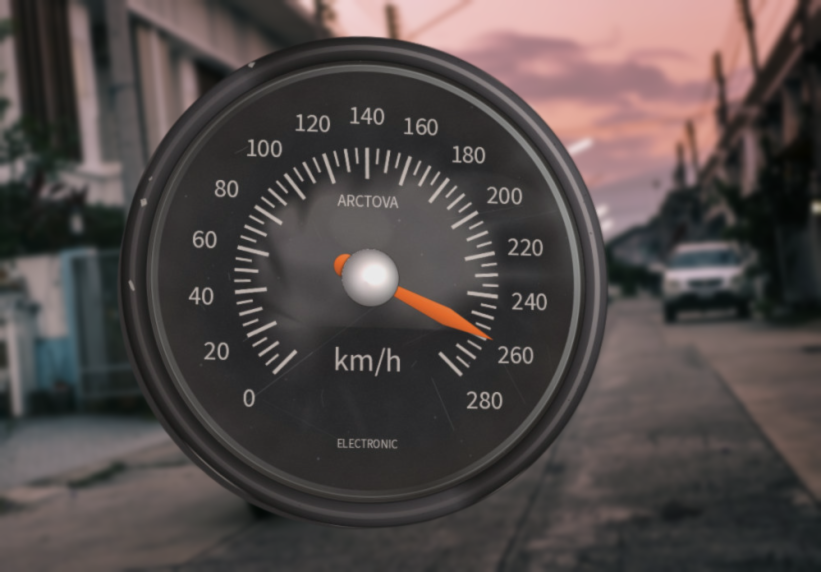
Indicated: 260km/h
